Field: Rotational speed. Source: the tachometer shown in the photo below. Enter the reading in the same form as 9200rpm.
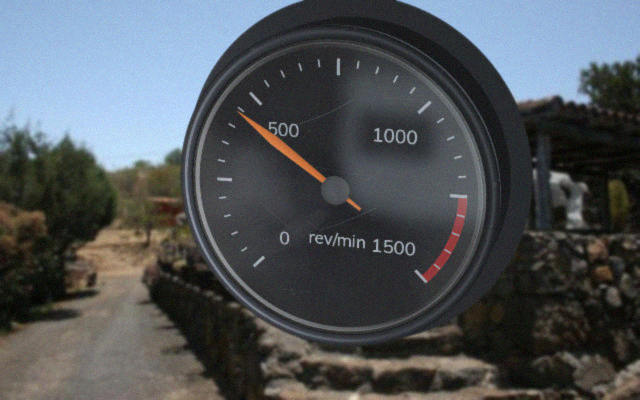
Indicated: 450rpm
